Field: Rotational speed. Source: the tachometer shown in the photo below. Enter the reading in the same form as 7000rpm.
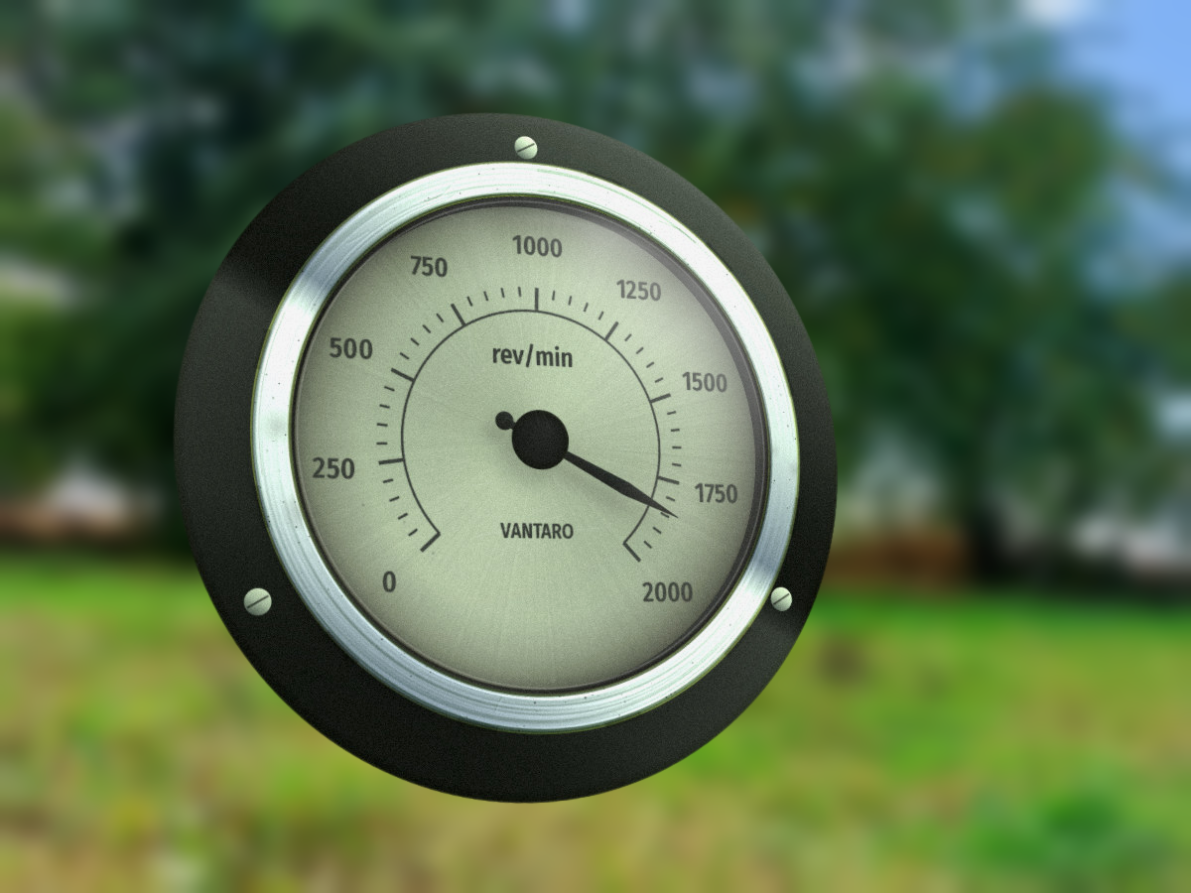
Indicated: 1850rpm
